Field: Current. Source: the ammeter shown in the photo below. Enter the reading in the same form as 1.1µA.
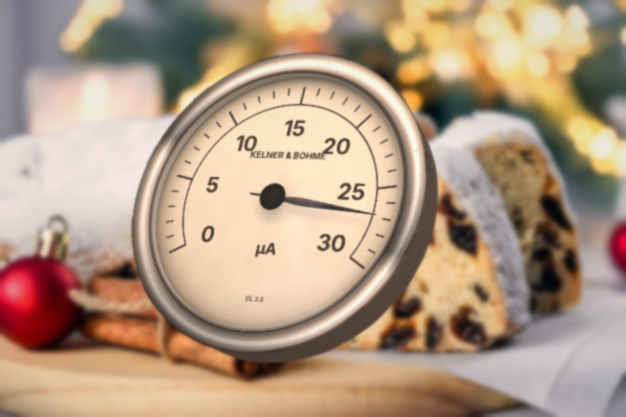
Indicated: 27µA
